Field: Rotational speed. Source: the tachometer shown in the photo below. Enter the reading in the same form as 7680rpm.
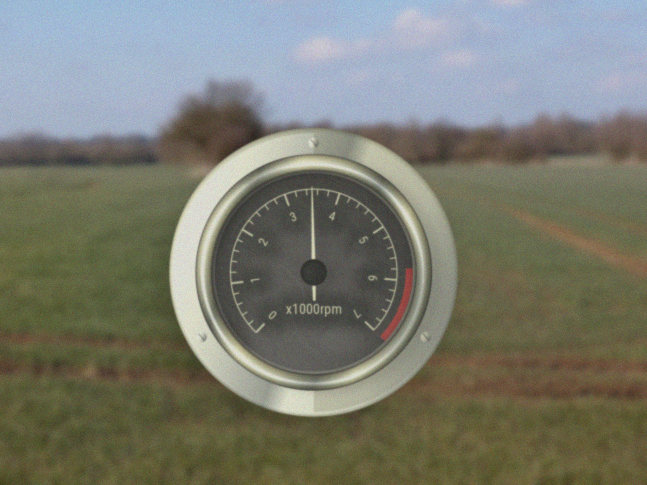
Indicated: 3500rpm
